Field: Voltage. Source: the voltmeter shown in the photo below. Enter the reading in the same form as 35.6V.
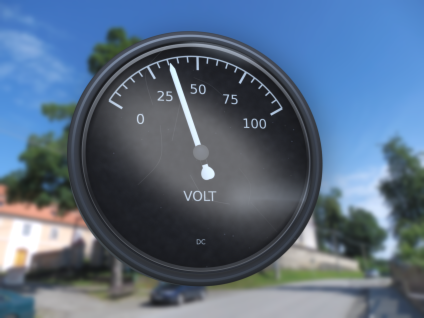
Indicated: 35V
